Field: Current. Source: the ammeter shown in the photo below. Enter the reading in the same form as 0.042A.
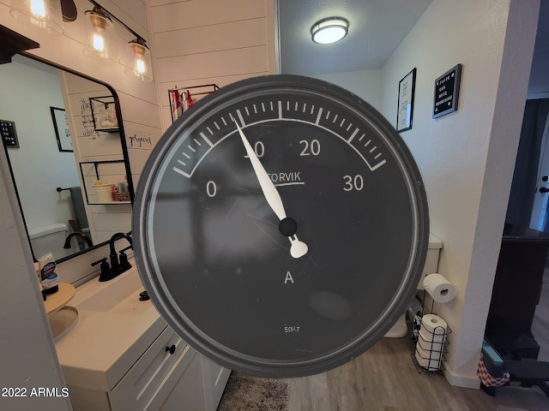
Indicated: 9A
